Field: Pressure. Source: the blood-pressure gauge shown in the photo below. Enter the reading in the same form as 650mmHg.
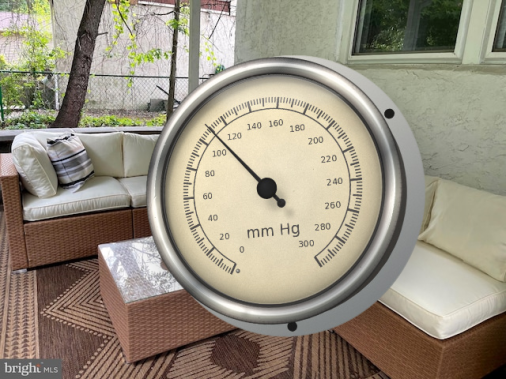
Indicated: 110mmHg
